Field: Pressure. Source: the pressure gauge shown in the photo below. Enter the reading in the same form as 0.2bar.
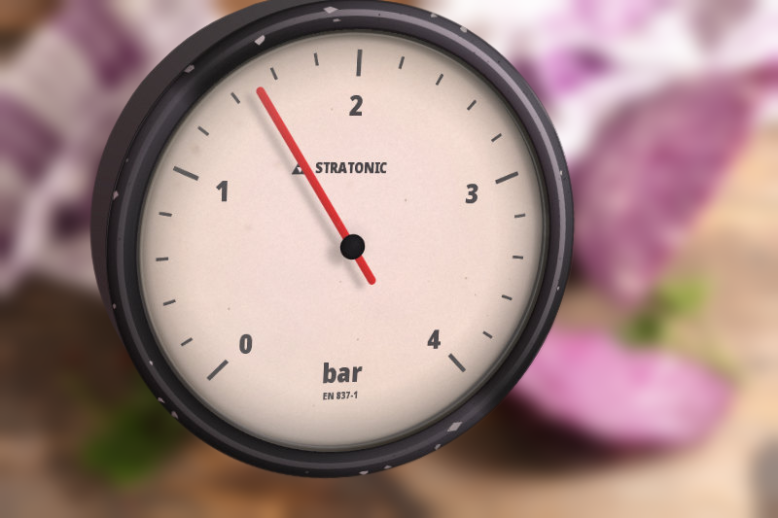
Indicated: 1.5bar
